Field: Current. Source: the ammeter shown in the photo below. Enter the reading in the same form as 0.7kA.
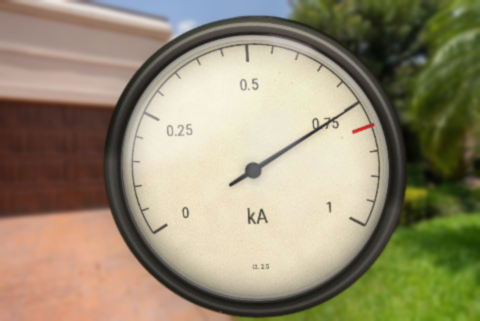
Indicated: 0.75kA
